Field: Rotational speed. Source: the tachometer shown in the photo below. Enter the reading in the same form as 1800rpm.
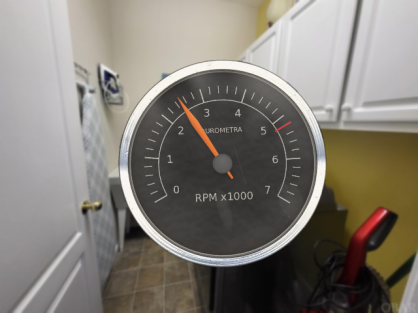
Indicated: 2500rpm
